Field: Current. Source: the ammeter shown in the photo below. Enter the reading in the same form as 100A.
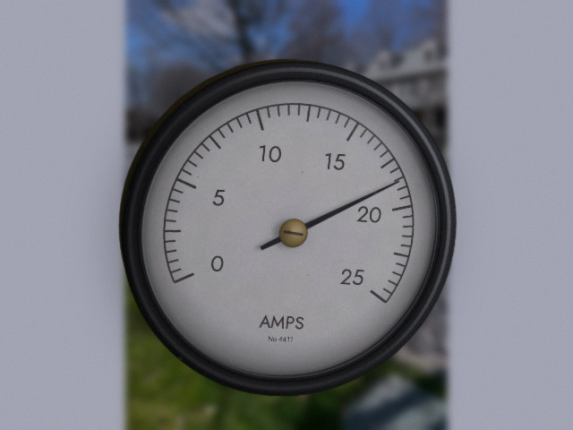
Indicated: 18.5A
